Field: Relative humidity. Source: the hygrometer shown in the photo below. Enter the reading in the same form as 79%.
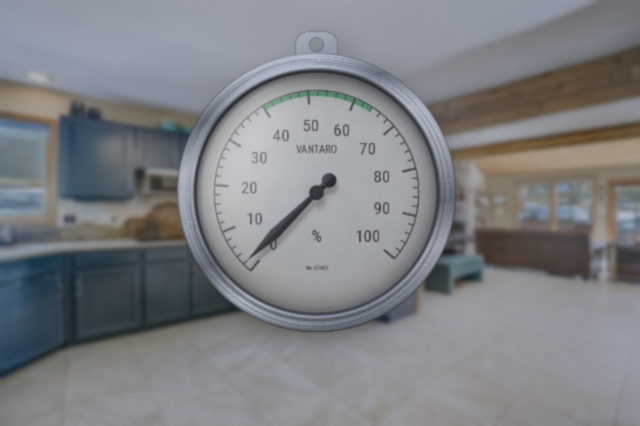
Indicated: 2%
